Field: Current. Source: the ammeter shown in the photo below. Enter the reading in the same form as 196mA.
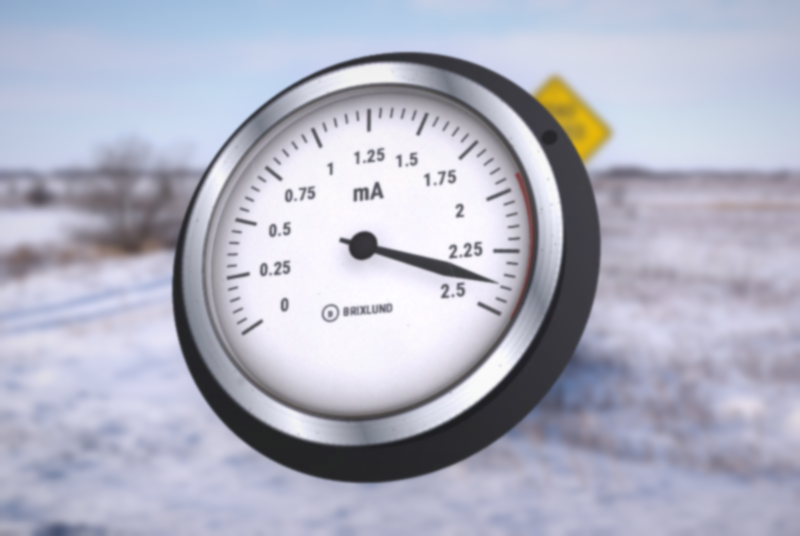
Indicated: 2.4mA
